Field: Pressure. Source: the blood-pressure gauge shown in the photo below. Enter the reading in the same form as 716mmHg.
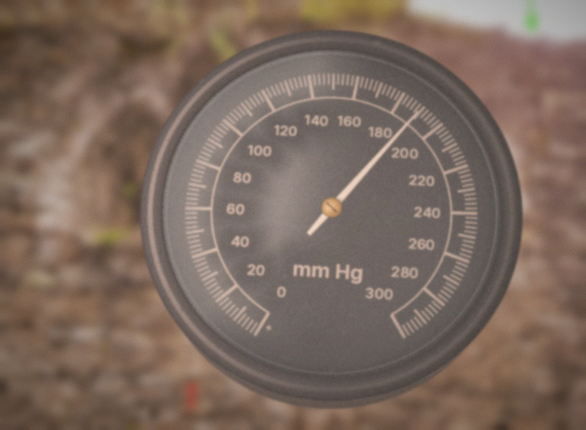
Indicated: 190mmHg
